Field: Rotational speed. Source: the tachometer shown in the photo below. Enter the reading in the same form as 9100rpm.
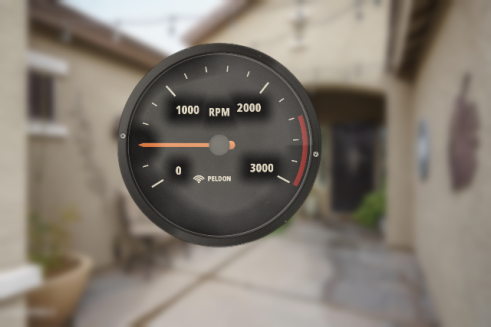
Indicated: 400rpm
